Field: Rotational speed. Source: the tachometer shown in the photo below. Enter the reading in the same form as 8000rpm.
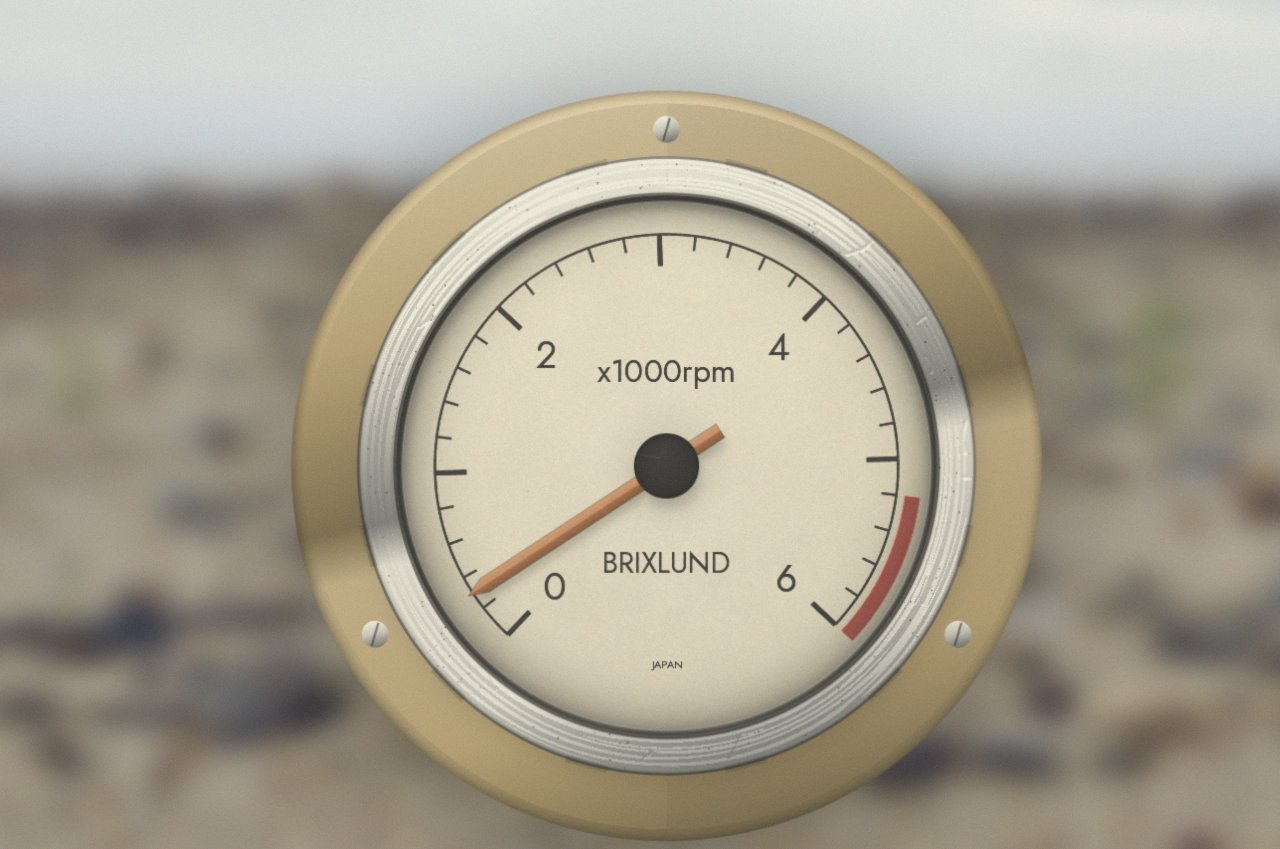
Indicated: 300rpm
